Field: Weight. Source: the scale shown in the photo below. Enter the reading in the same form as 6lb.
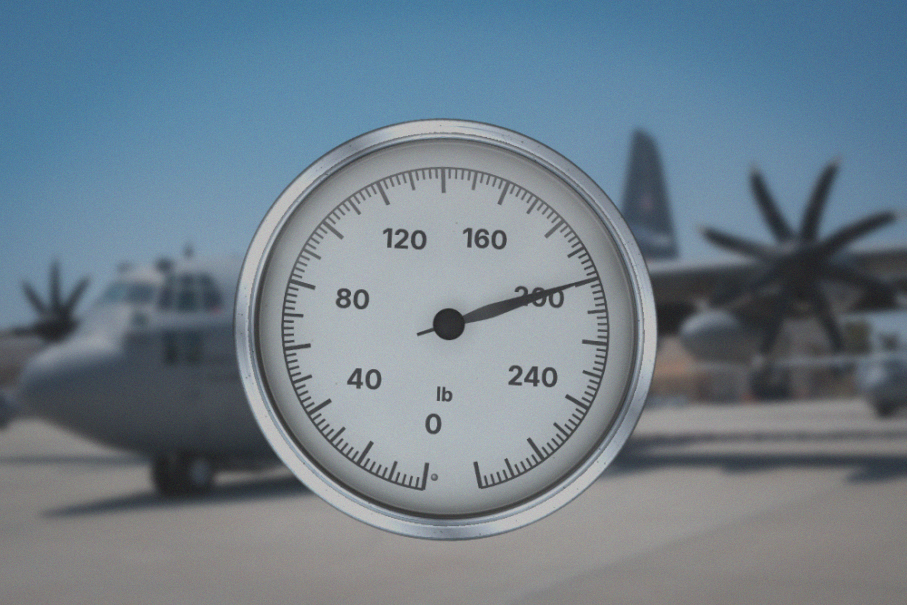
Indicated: 200lb
